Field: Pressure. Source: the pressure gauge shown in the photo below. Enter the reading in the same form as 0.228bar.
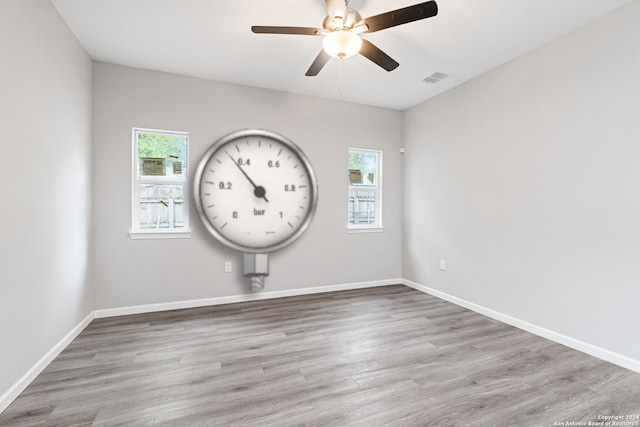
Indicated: 0.35bar
